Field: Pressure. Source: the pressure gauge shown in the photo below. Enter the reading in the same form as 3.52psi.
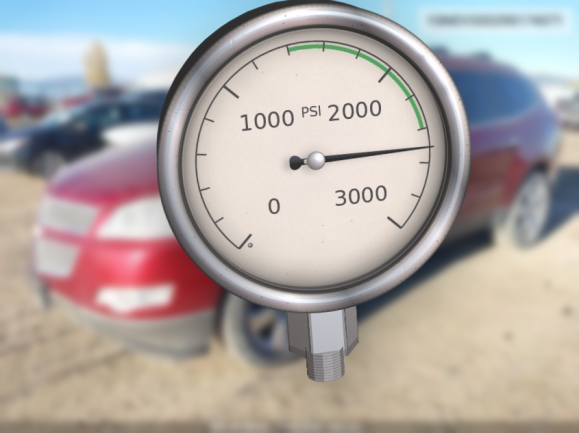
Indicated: 2500psi
